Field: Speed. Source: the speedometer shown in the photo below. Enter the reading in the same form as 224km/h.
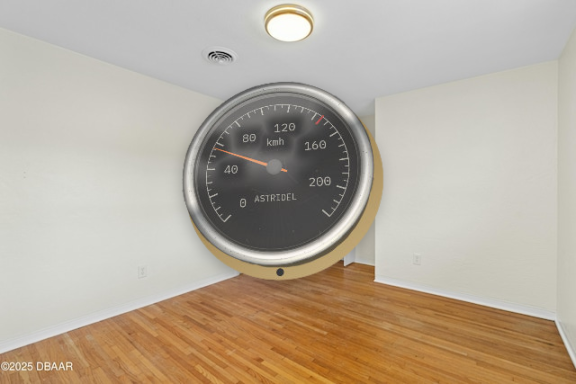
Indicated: 55km/h
